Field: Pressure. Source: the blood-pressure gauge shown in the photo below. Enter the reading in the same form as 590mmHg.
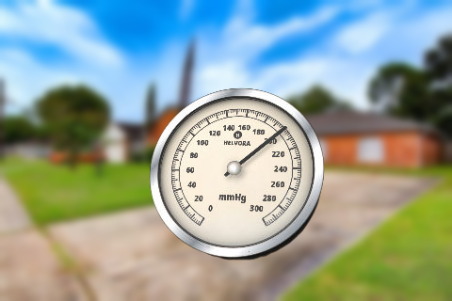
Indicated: 200mmHg
